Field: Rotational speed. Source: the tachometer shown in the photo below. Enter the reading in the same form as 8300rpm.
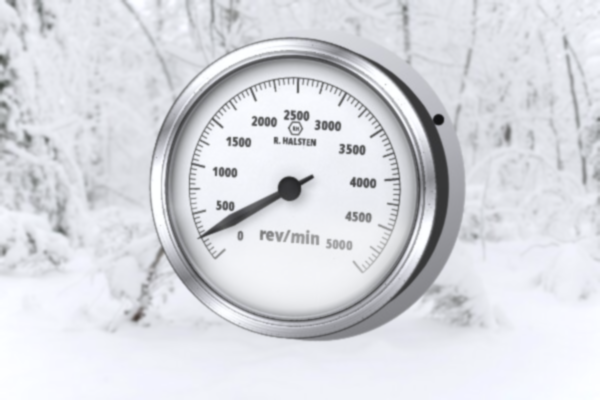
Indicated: 250rpm
